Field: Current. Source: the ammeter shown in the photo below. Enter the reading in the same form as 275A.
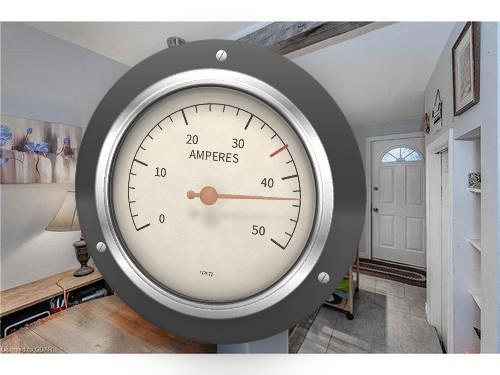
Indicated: 43A
